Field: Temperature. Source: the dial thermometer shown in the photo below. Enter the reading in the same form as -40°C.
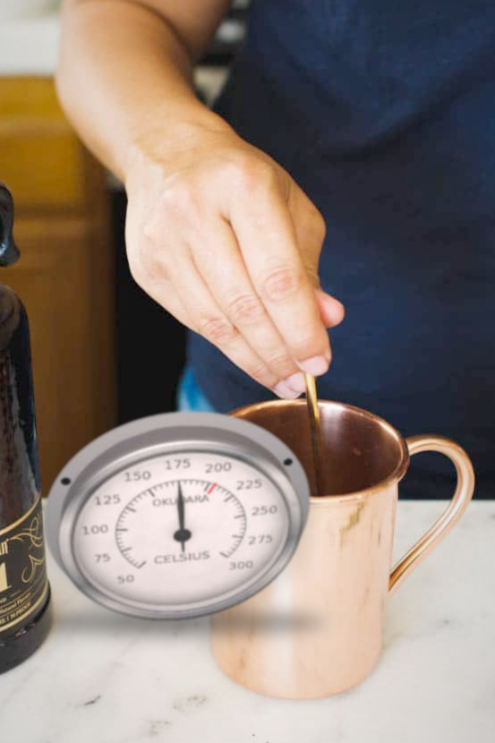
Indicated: 175°C
